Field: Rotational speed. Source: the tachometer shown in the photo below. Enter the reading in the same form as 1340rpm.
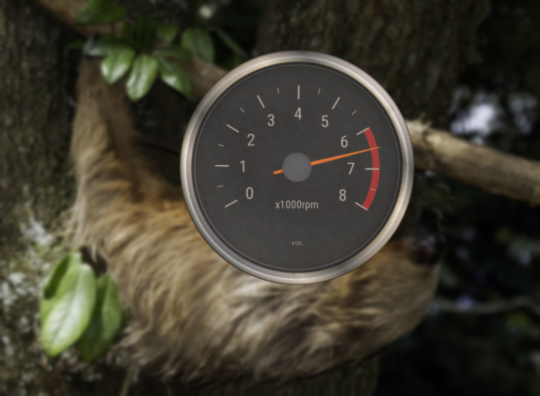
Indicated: 6500rpm
